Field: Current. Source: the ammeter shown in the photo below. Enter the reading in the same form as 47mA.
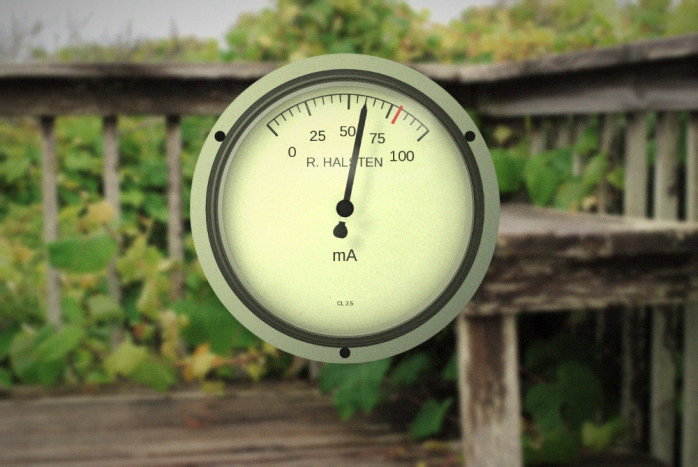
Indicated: 60mA
